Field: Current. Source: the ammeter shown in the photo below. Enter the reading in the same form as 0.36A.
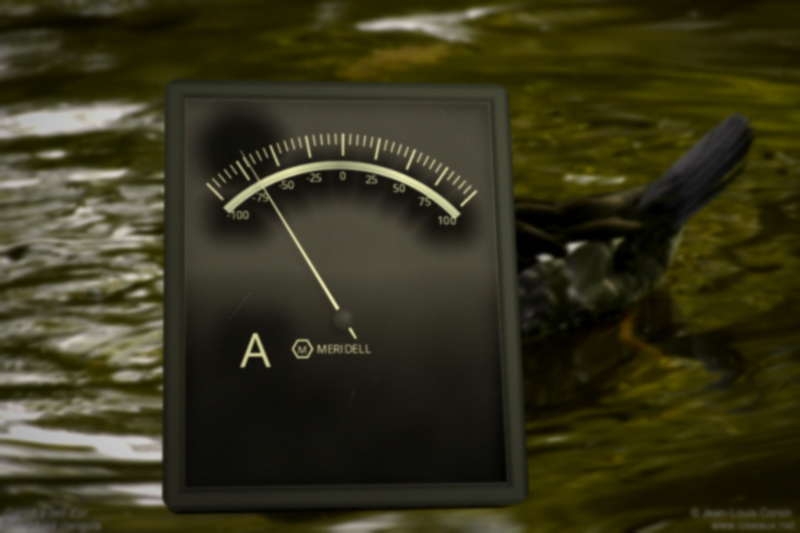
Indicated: -70A
